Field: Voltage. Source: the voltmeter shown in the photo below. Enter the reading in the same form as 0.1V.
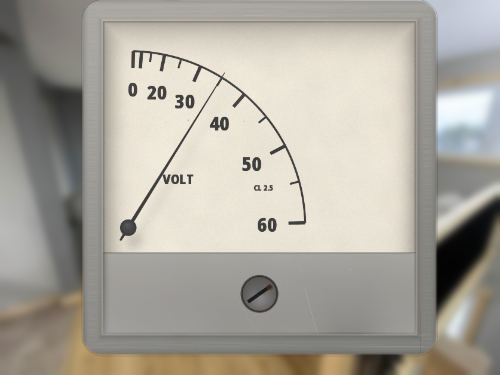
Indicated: 35V
